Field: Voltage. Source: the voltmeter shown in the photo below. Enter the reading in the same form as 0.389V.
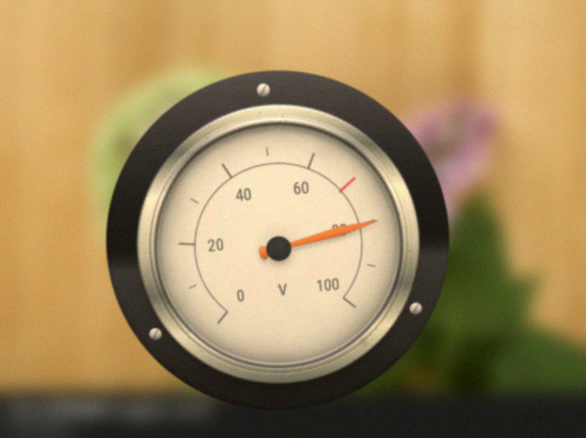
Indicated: 80V
